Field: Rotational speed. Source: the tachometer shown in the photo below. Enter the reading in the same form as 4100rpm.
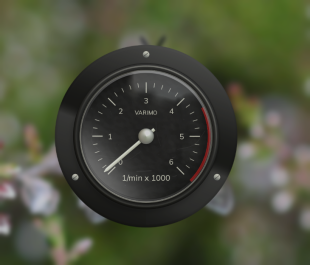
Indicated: 100rpm
